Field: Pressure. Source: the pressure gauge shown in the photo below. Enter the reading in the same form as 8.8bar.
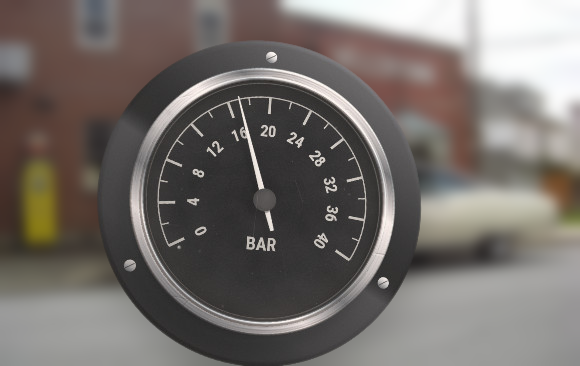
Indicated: 17bar
